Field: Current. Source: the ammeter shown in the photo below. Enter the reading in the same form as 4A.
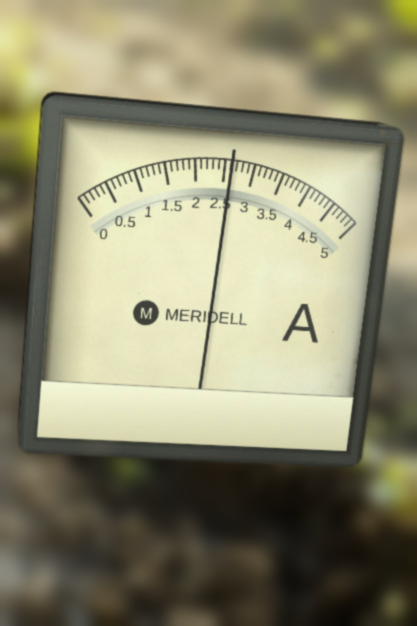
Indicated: 2.6A
